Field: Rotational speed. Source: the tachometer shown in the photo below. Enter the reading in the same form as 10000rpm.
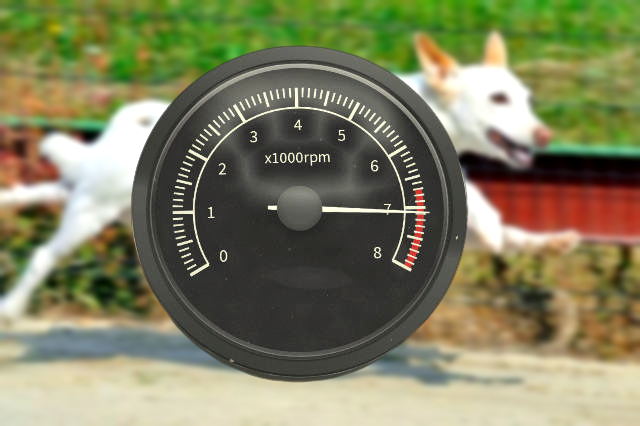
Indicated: 7100rpm
